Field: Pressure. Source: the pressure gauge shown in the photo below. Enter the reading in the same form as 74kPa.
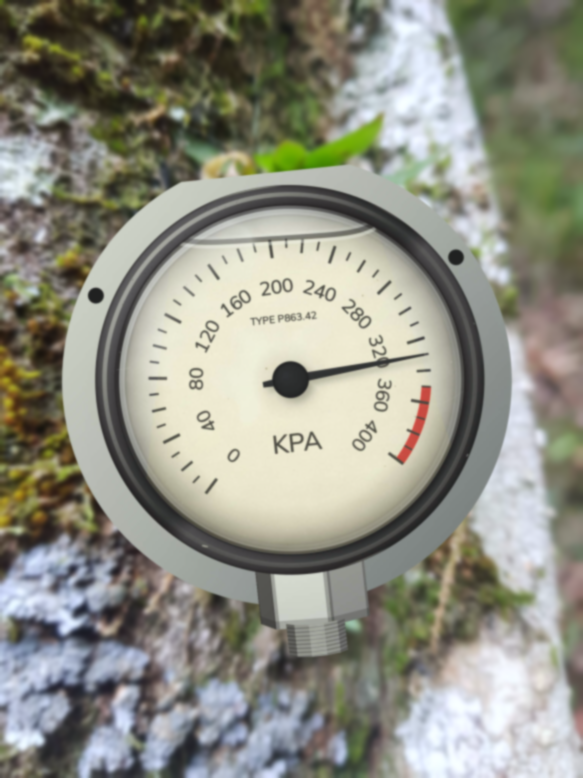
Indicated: 330kPa
